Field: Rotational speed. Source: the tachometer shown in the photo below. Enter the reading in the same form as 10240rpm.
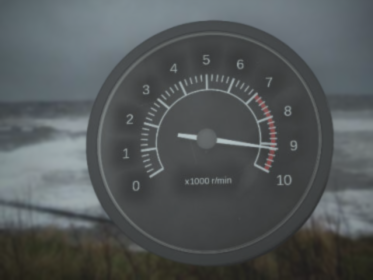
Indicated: 9200rpm
